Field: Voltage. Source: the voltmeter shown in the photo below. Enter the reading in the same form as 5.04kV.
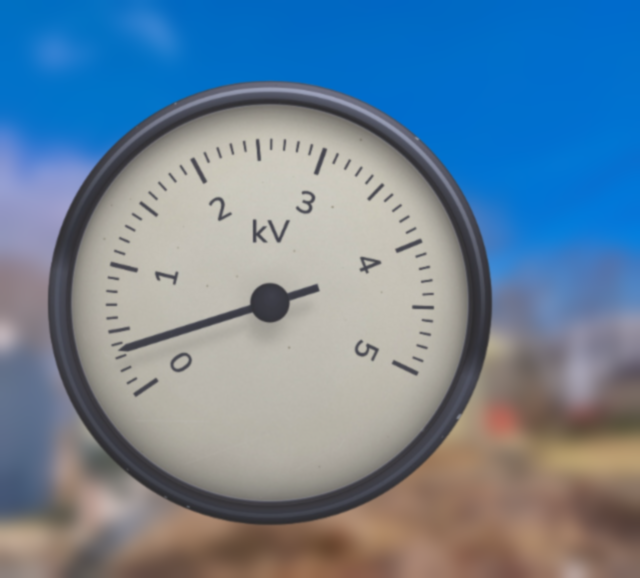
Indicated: 0.35kV
